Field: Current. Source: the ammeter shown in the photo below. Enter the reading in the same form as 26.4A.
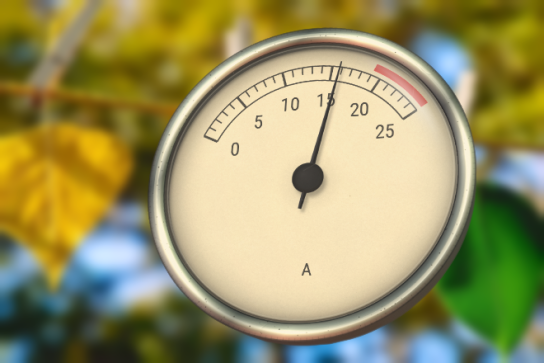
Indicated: 16A
